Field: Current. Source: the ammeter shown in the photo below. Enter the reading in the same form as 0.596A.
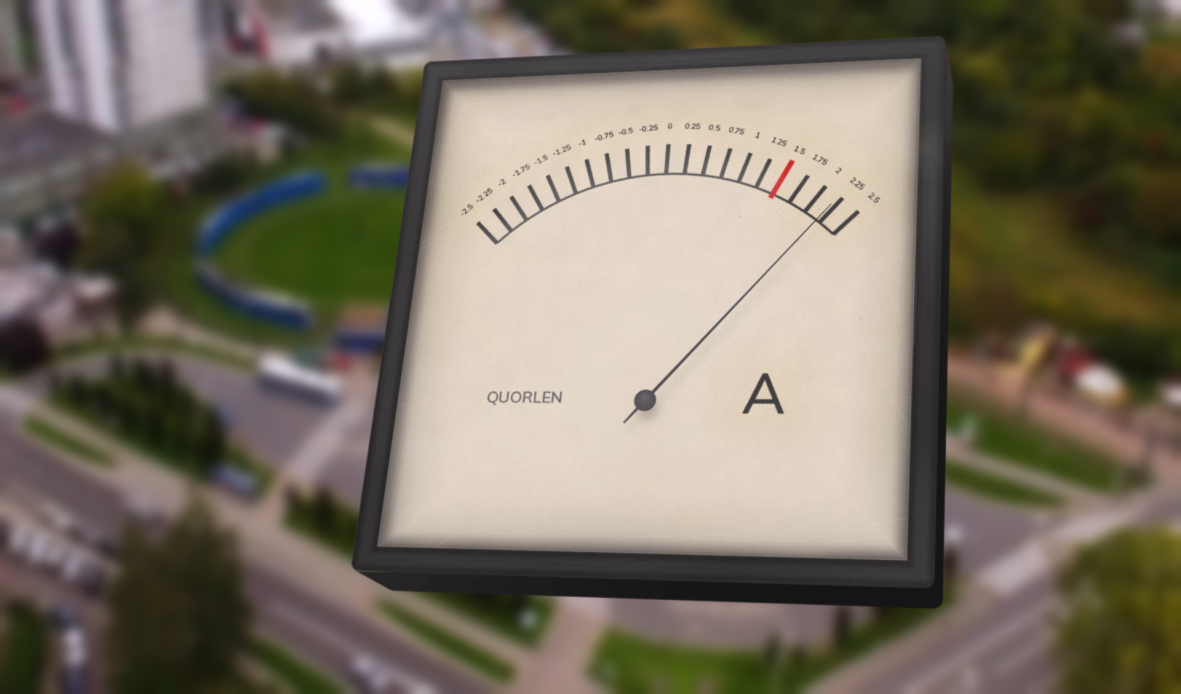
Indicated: 2.25A
